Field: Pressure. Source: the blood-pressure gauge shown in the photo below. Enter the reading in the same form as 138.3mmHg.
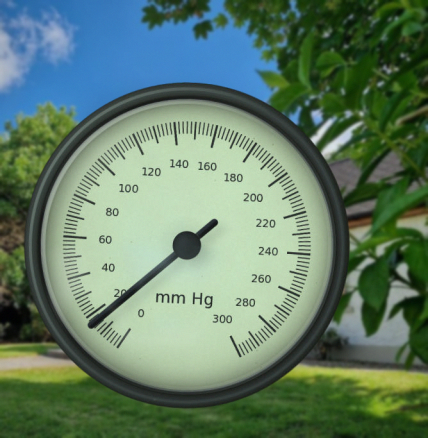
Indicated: 16mmHg
